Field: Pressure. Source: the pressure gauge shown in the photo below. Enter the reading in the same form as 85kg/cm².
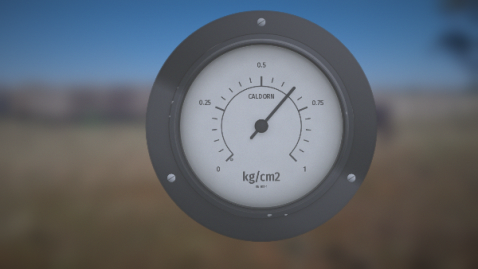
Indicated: 0.65kg/cm²
